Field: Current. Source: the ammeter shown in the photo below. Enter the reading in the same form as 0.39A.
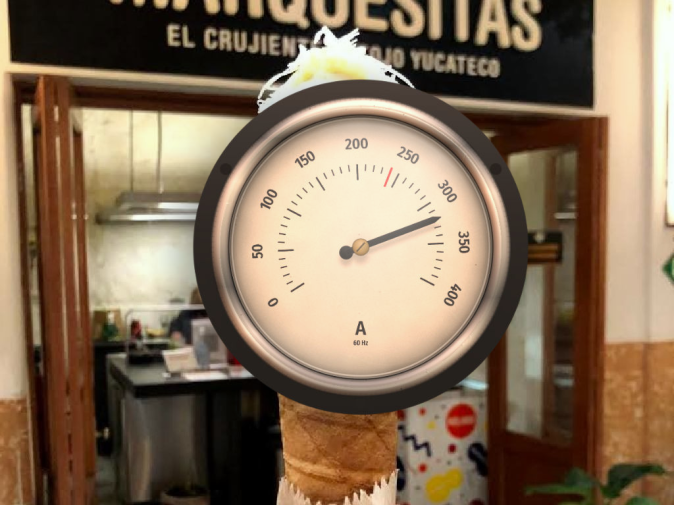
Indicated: 320A
